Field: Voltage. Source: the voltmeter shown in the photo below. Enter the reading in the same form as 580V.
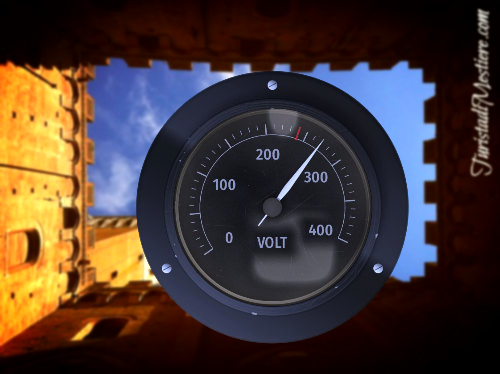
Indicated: 270V
